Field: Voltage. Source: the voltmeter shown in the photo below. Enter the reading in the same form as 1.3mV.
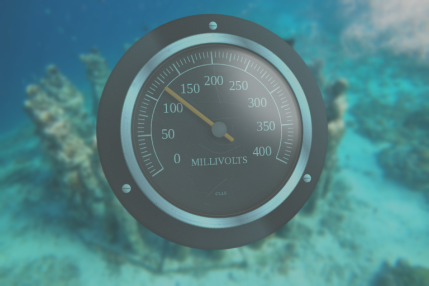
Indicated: 120mV
